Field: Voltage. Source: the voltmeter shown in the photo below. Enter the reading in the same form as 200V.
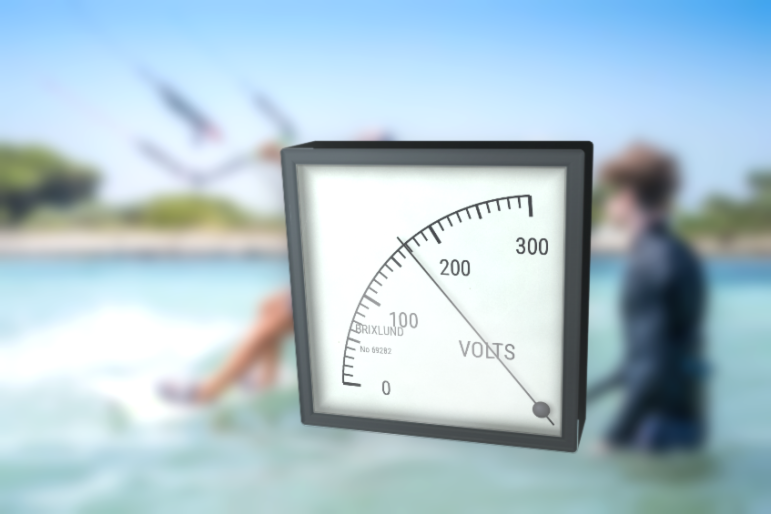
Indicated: 170V
